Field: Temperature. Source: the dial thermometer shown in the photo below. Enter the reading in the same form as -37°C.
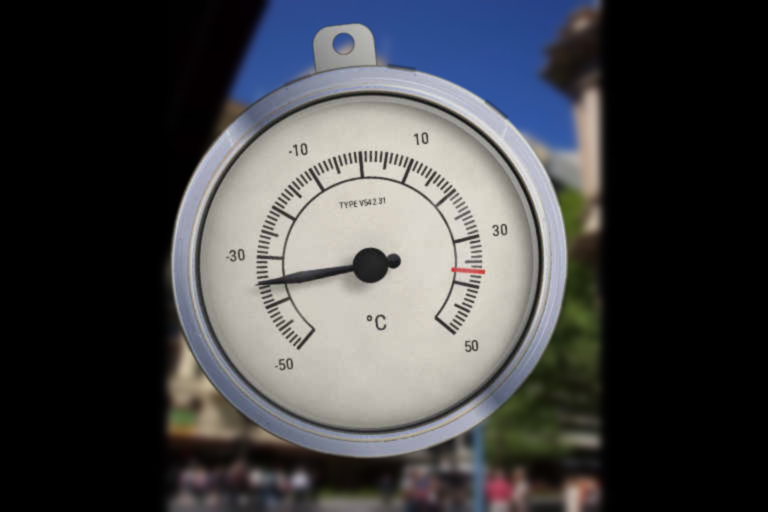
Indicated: -35°C
